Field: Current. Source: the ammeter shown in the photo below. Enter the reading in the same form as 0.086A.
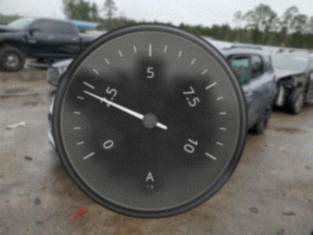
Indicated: 2.25A
